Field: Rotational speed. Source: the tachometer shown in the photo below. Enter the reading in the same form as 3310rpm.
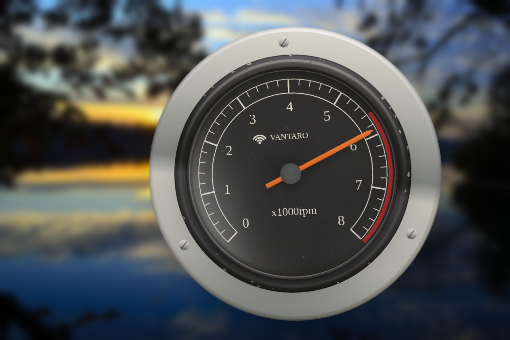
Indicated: 5900rpm
